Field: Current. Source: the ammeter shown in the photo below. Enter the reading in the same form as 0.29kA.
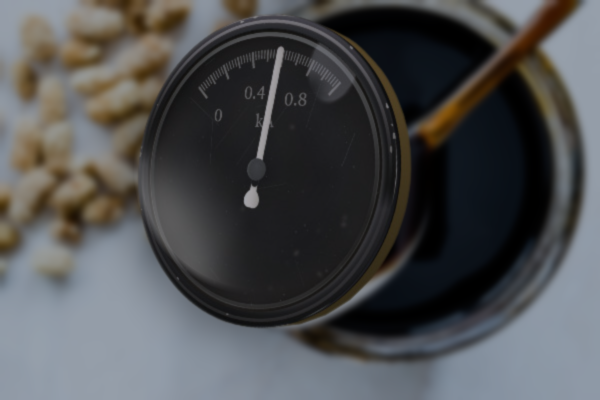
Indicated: 0.6kA
